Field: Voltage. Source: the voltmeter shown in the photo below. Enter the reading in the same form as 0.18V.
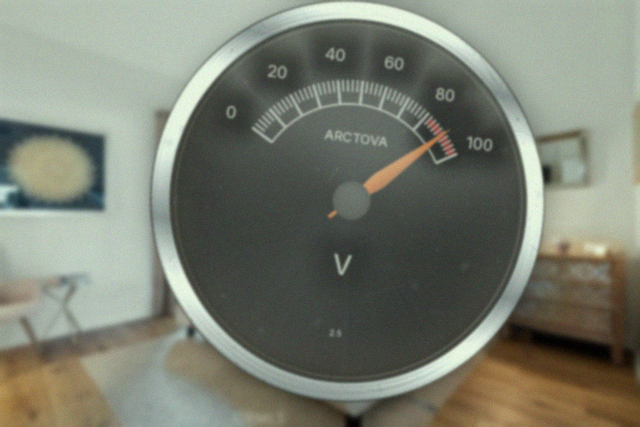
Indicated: 90V
